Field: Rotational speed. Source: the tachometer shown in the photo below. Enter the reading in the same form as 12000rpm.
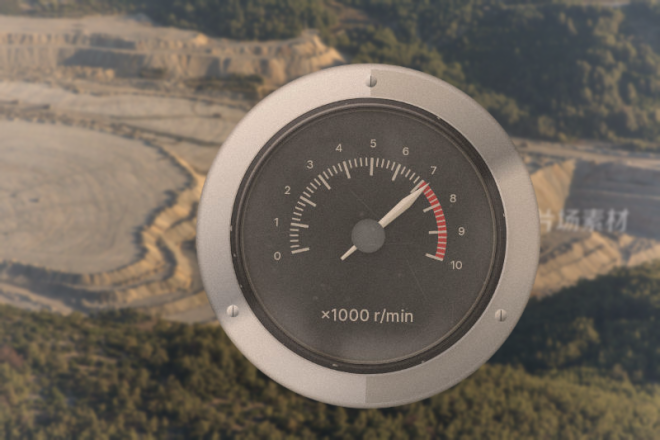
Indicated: 7200rpm
